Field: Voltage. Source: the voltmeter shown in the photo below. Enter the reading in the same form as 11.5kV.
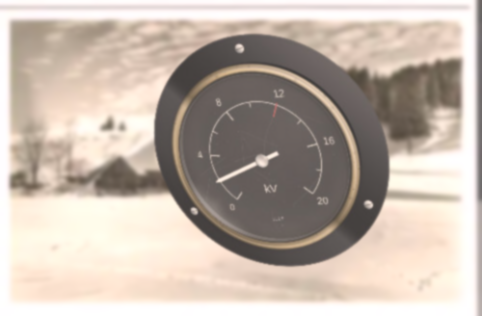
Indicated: 2kV
